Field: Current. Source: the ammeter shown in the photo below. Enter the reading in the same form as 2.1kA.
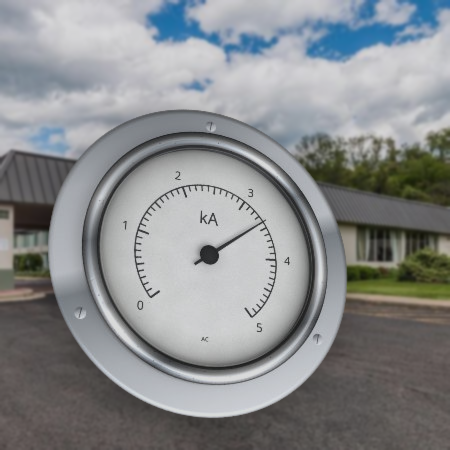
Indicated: 3.4kA
